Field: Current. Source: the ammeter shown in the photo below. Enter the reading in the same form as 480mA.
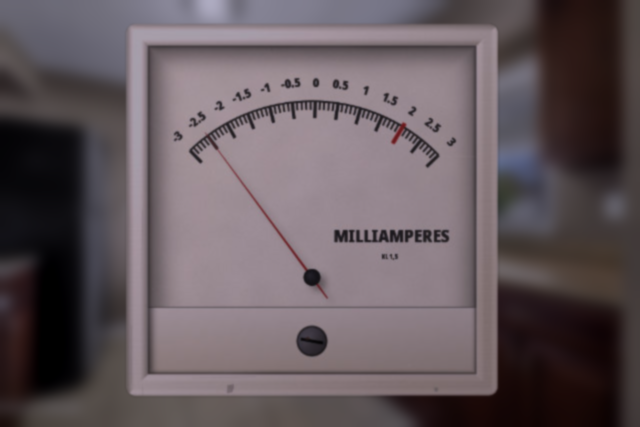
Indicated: -2.5mA
